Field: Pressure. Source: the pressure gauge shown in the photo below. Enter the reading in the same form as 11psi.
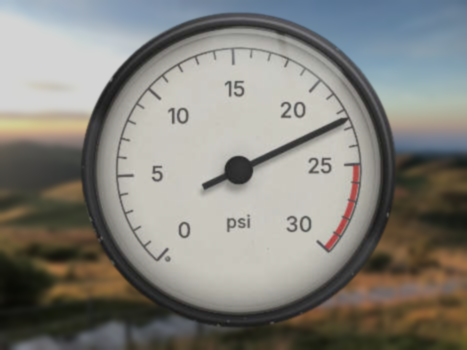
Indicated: 22.5psi
